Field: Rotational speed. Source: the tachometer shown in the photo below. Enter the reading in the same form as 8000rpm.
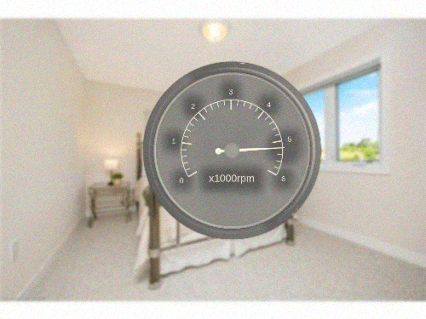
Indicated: 5200rpm
